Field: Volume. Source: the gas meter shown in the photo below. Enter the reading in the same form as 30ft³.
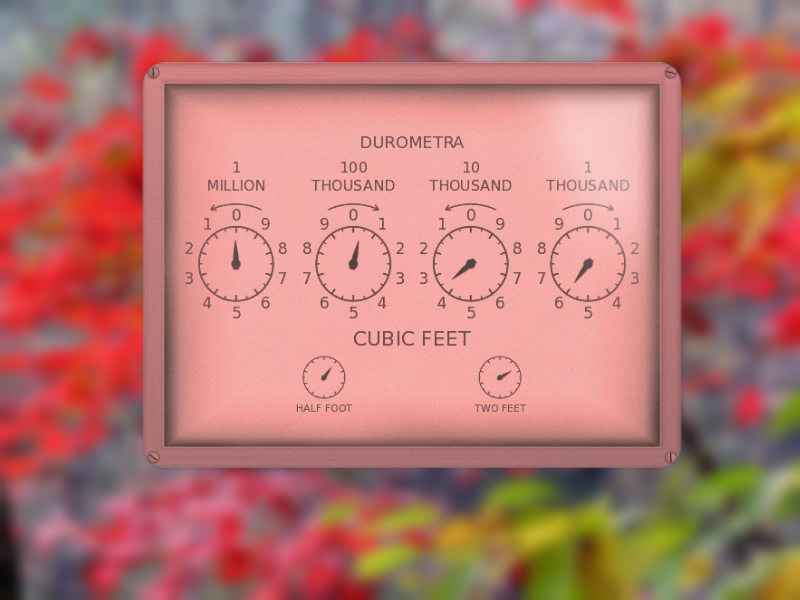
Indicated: 3600ft³
